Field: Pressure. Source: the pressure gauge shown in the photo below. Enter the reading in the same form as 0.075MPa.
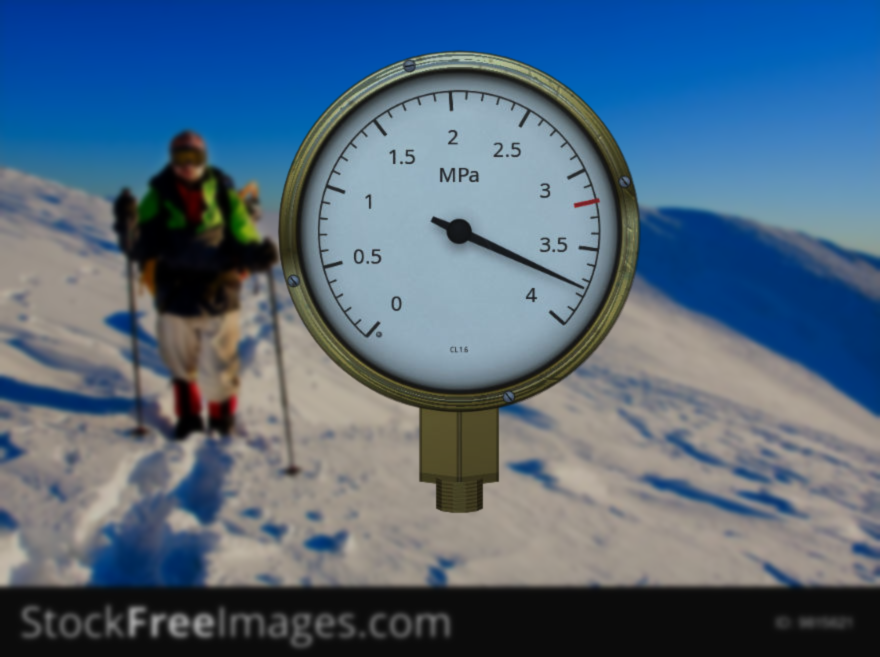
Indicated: 3.75MPa
